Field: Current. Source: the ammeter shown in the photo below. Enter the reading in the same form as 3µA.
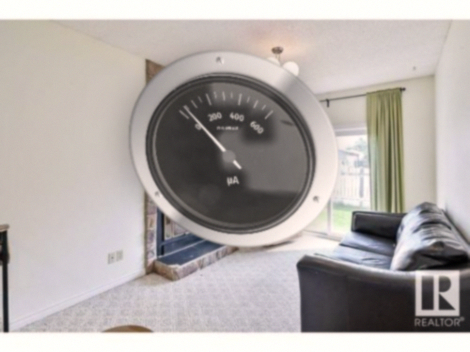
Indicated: 50µA
